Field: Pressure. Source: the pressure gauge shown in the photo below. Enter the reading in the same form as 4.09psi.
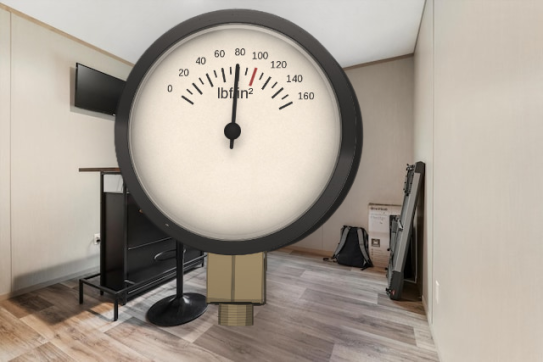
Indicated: 80psi
